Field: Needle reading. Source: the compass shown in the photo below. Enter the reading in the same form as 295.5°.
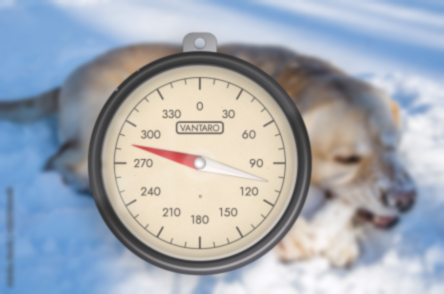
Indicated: 285°
